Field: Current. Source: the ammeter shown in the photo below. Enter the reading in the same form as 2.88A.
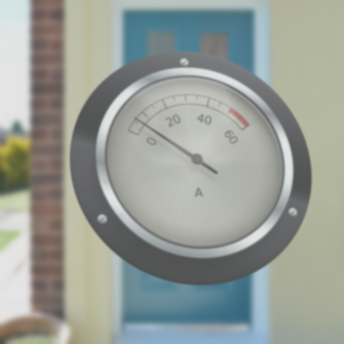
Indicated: 5A
